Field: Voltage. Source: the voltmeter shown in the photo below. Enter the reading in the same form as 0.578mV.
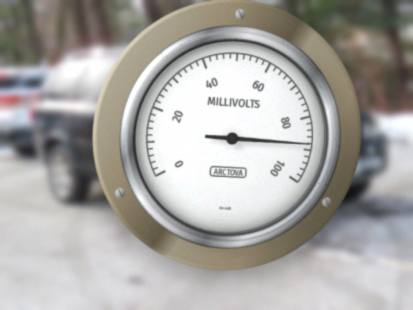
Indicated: 88mV
